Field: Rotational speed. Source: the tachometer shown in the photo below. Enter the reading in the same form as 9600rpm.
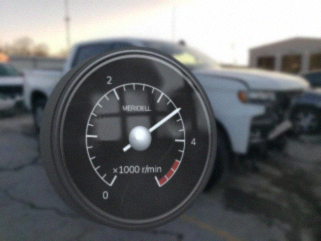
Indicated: 3400rpm
